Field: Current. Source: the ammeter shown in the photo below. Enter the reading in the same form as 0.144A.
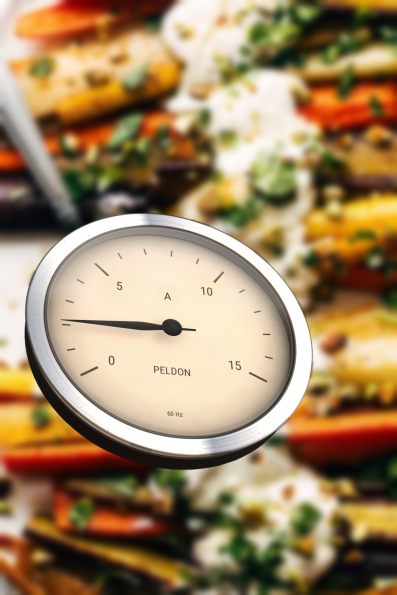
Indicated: 2A
